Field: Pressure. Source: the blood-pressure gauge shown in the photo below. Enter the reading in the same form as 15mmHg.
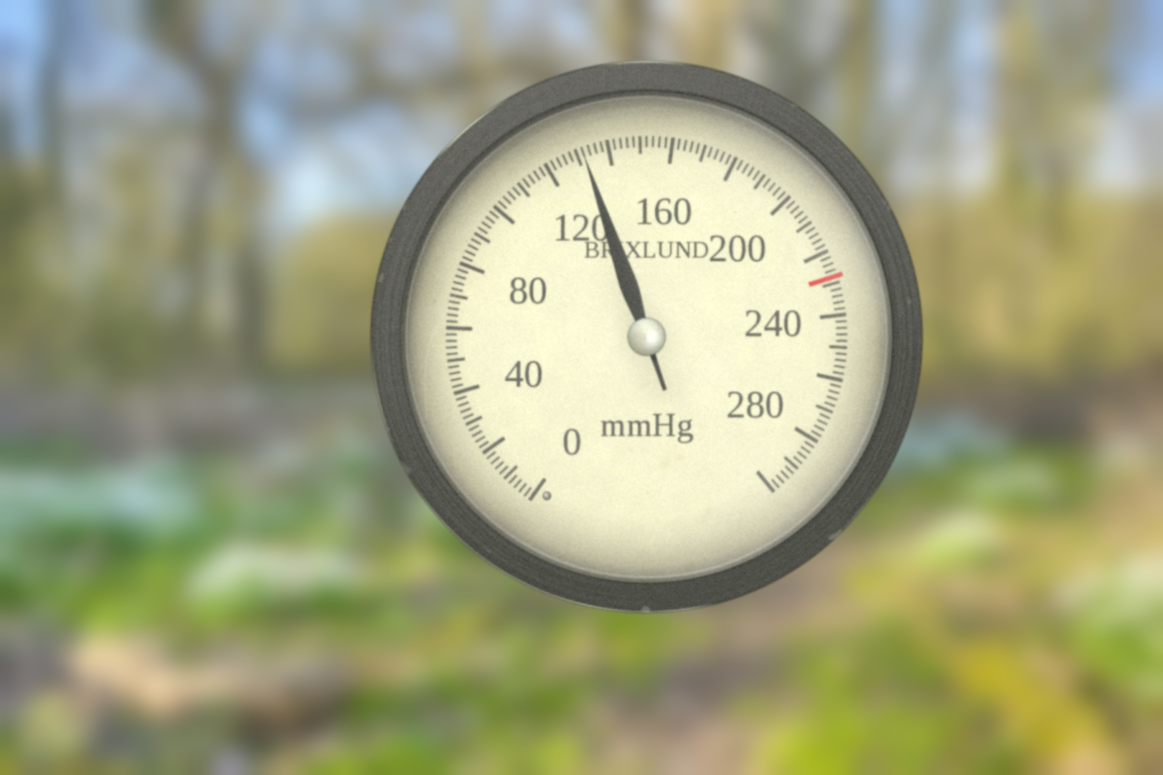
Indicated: 132mmHg
